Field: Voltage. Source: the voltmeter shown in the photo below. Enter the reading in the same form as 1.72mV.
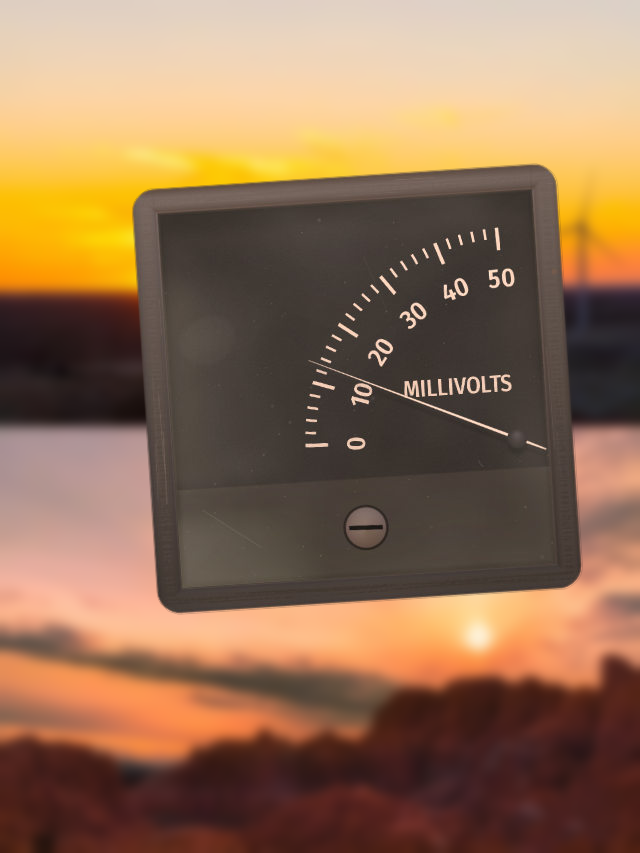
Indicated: 13mV
